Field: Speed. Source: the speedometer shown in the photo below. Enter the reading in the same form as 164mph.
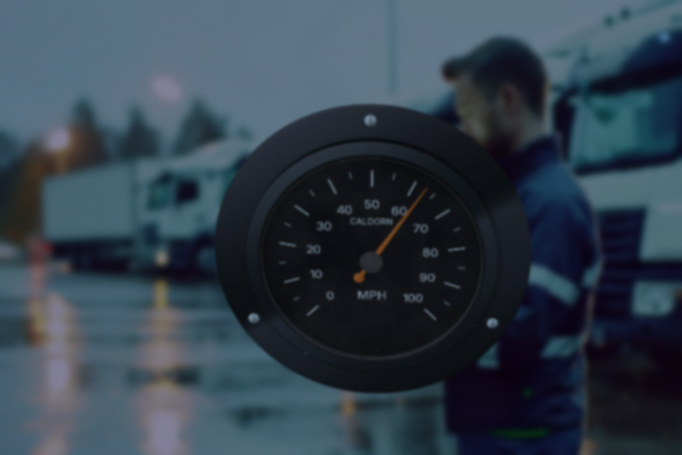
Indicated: 62.5mph
